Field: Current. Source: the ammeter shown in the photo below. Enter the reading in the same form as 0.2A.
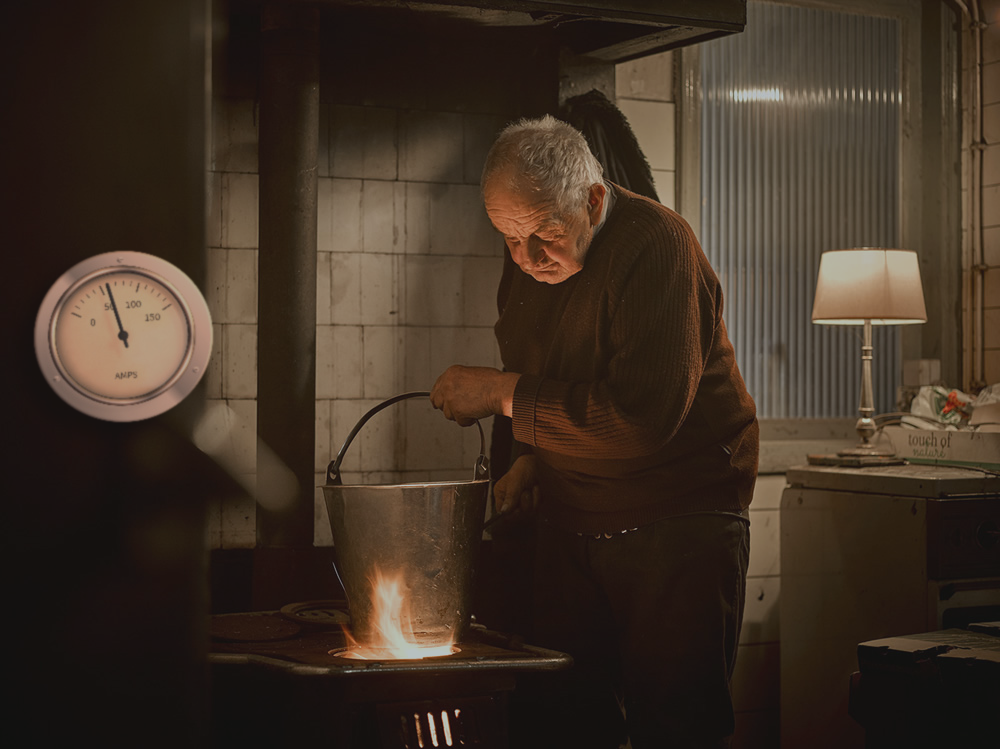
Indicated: 60A
